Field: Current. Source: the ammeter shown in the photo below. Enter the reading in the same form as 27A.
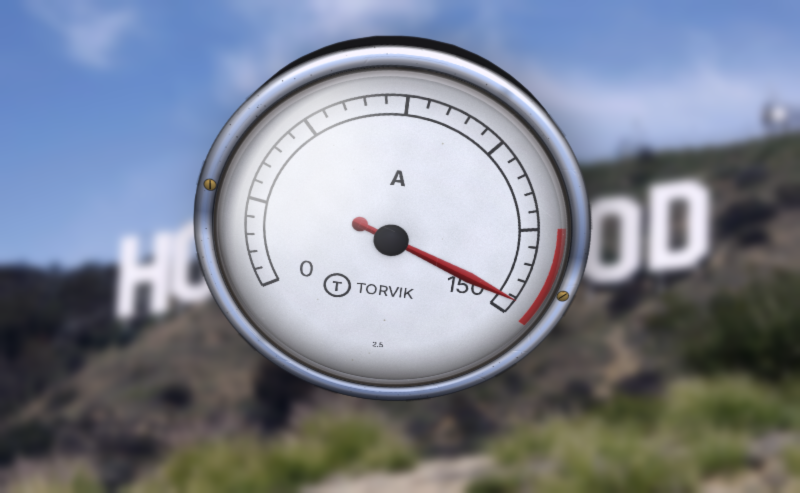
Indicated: 145A
